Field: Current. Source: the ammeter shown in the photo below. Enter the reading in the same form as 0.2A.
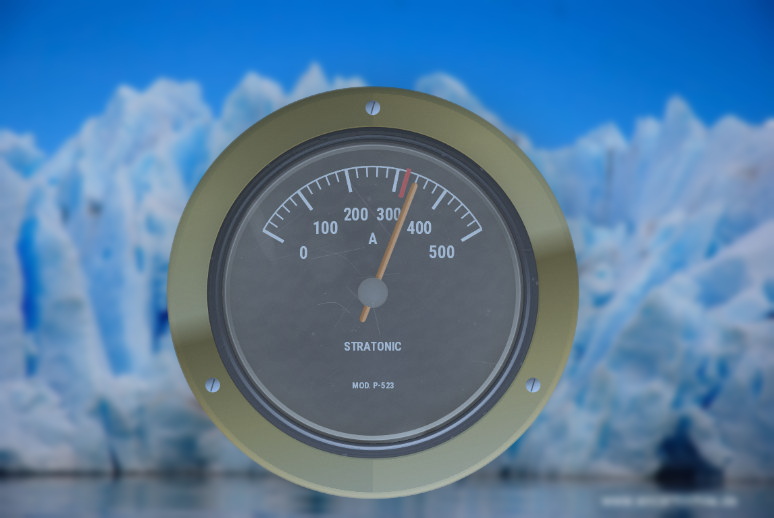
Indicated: 340A
